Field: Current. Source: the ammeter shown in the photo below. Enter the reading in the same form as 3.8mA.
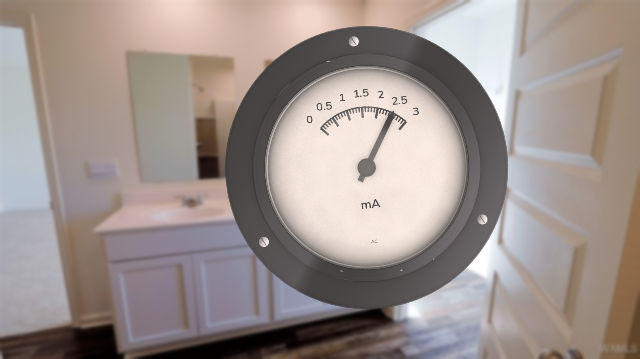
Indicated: 2.5mA
